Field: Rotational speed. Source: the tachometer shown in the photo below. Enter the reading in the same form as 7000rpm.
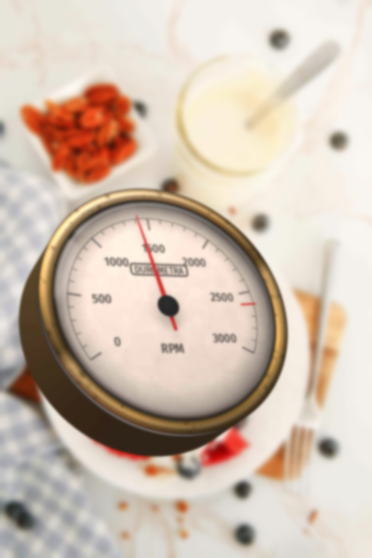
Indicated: 1400rpm
